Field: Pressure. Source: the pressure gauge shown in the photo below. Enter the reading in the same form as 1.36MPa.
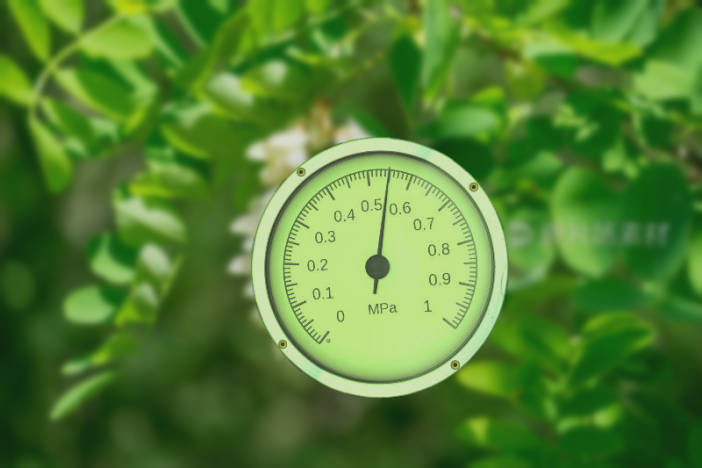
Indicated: 0.55MPa
